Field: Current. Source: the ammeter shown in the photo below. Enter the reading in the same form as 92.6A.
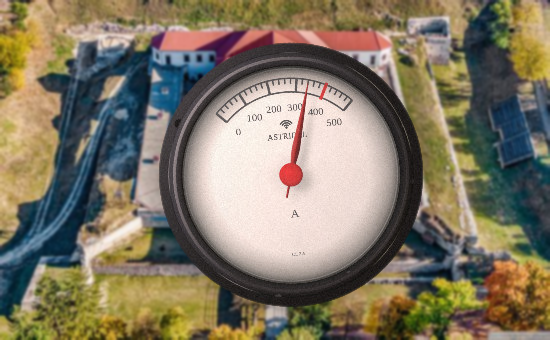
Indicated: 340A
